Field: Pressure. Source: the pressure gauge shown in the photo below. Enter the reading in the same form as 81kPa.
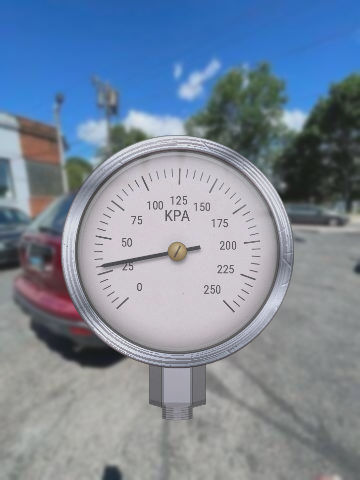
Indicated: 30kPa
